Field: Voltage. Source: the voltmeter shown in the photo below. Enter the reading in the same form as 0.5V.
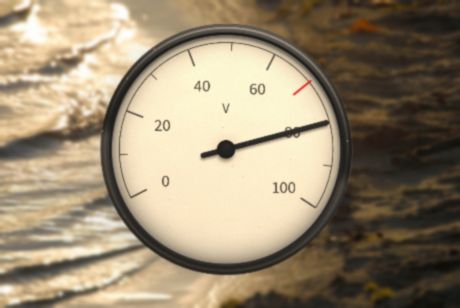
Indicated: 80V
